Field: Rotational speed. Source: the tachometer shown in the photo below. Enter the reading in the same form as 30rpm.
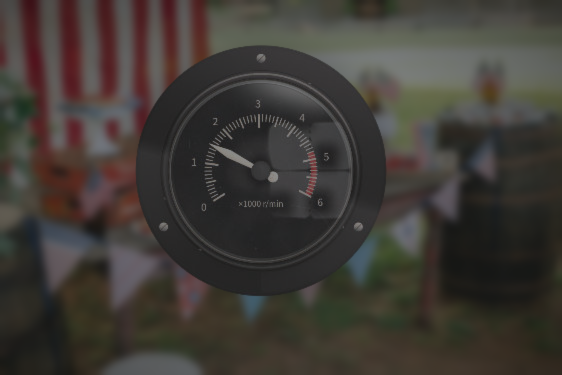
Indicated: 1500rpm
